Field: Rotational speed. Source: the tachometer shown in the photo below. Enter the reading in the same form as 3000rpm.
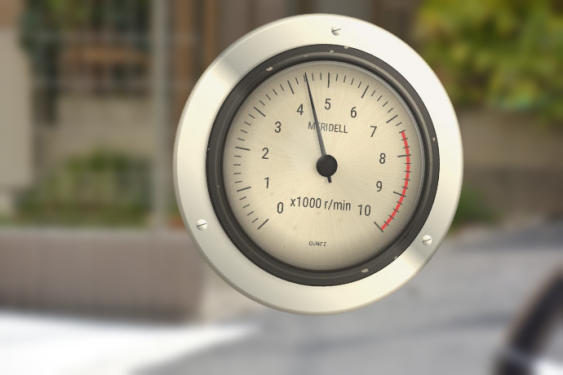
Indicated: 4400rpm
